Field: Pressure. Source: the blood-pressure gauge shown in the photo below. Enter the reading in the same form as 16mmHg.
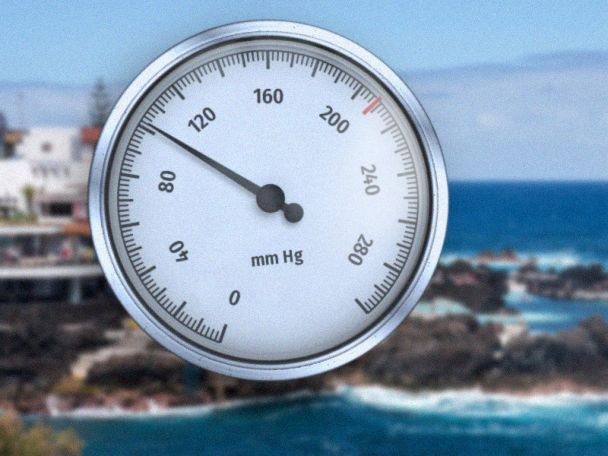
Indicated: 102mmHg
